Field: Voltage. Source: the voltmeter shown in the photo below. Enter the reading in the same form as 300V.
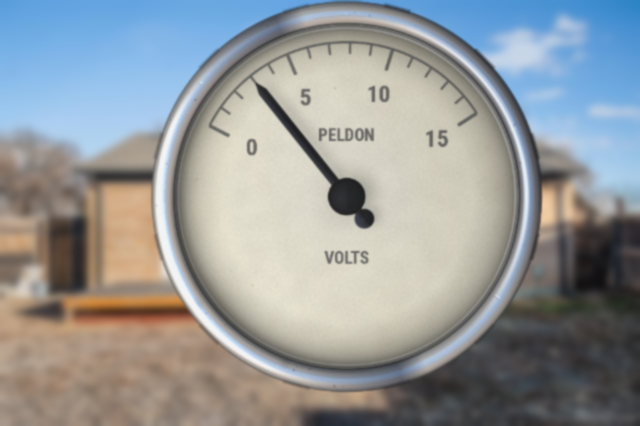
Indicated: 3V
